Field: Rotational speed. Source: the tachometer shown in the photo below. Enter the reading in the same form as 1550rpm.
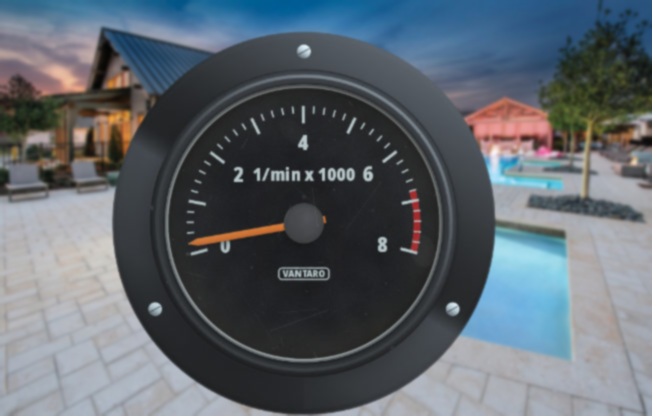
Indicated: 200rpm
